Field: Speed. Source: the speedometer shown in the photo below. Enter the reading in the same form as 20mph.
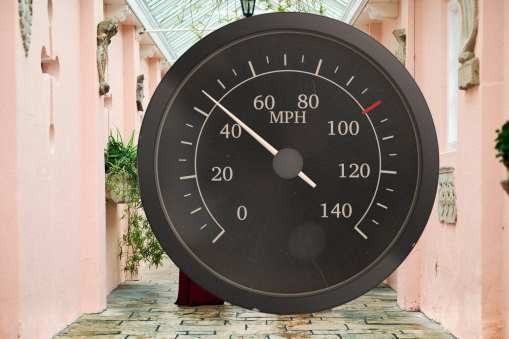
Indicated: 45mph
